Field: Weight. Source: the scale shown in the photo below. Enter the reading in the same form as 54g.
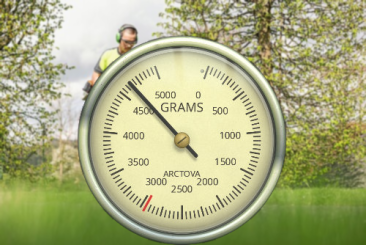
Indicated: 4650g
